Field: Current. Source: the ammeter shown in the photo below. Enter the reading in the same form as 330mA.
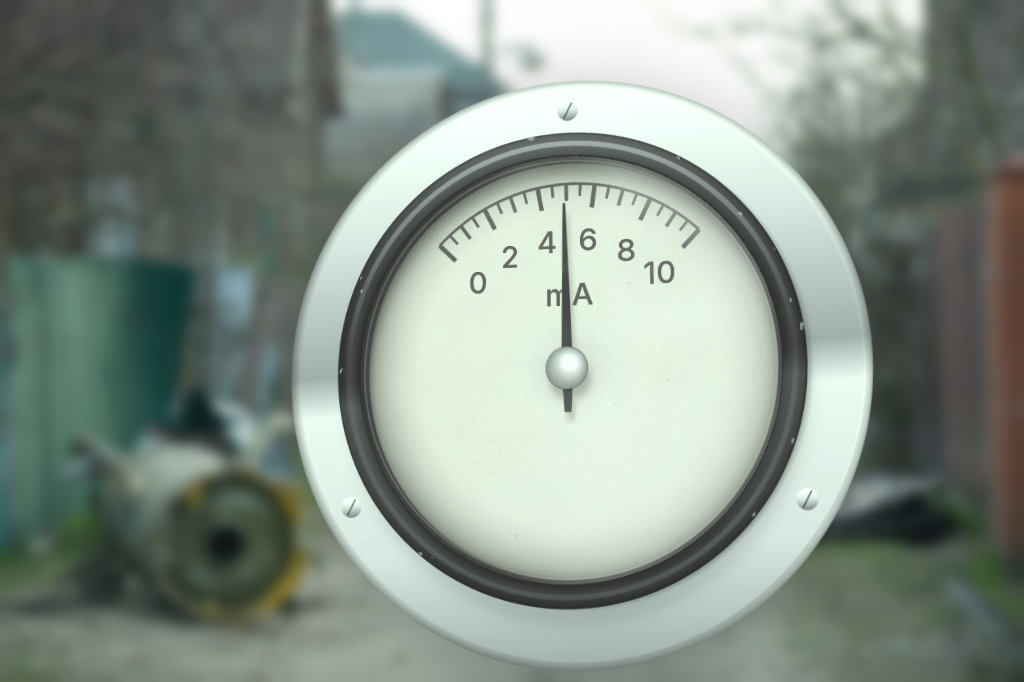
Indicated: 5mA
